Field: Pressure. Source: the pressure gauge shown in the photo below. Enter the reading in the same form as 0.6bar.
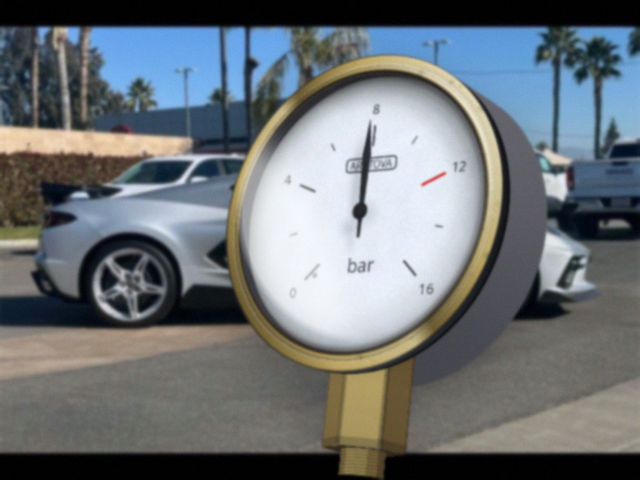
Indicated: 8bar
